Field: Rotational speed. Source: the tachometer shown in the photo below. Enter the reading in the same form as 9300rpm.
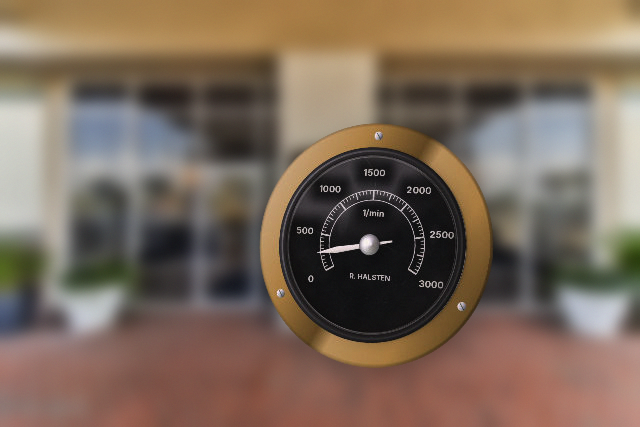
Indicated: 250rpm
